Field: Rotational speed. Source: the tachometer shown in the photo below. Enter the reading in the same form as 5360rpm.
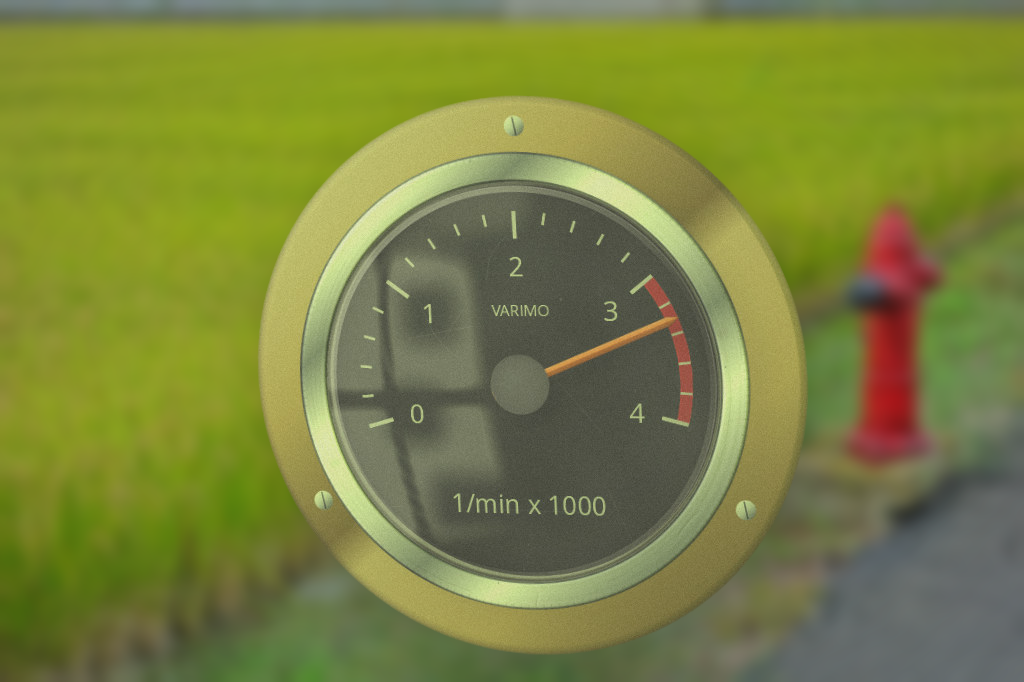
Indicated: 3300rpm
